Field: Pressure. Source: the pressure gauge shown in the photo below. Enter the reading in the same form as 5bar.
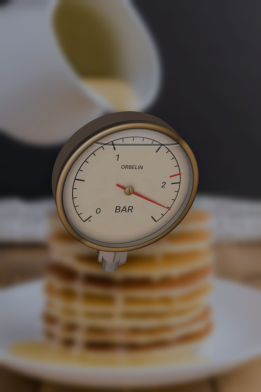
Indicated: 2.3bar
